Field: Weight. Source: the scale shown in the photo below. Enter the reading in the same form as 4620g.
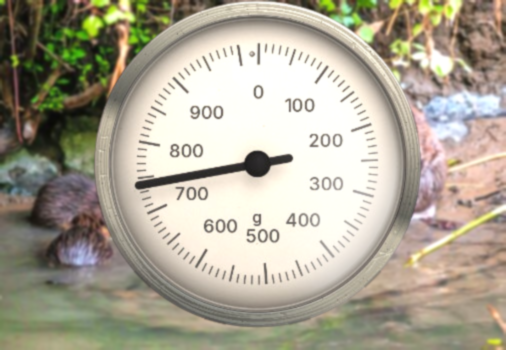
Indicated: 740g
